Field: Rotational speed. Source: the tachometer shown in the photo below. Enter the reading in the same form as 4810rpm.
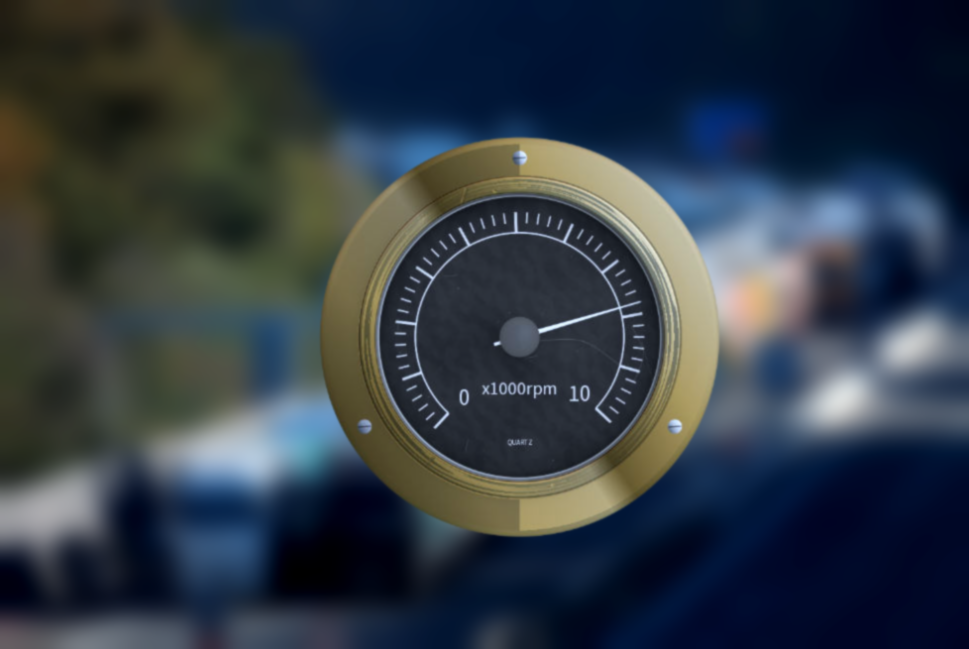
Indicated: 7800rpm
